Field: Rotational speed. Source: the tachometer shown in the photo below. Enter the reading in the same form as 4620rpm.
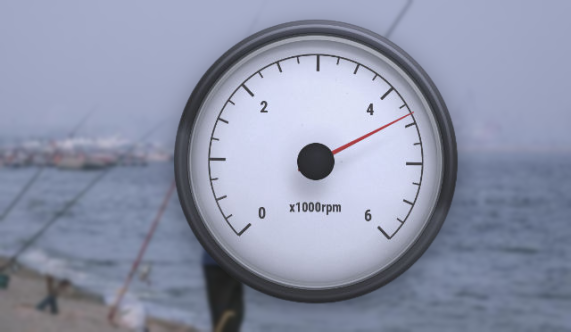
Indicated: 4375rpm
